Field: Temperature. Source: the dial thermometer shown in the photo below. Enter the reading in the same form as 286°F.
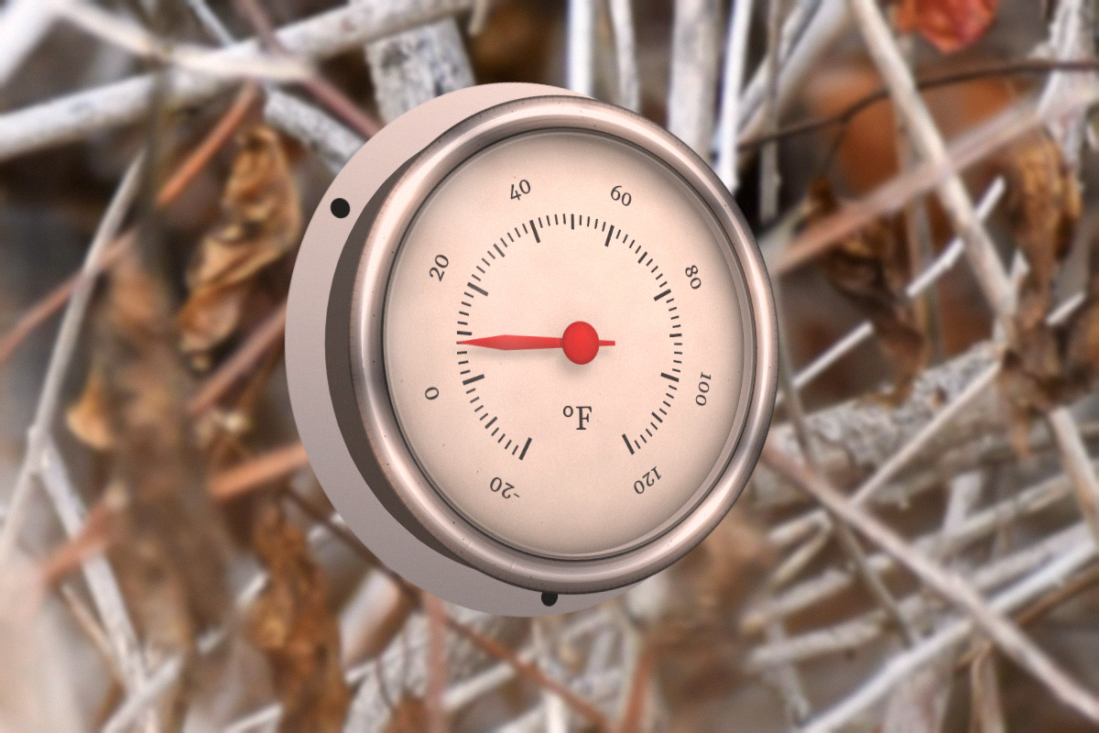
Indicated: 8°F
